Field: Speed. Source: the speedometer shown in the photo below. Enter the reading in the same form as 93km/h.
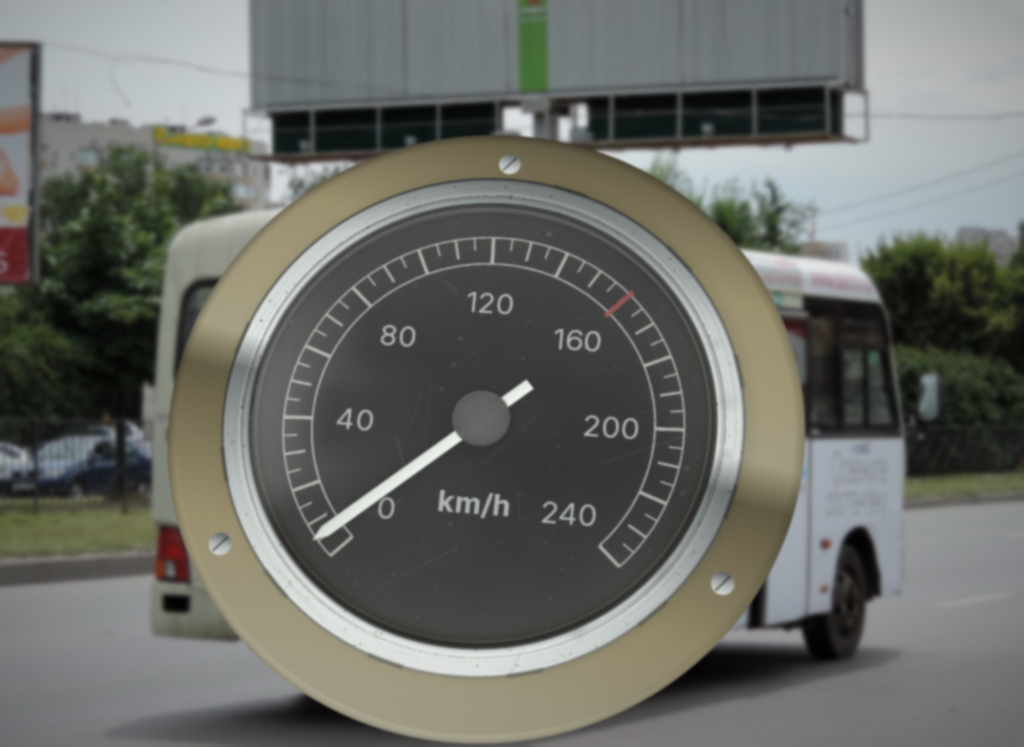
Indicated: 5km/h
